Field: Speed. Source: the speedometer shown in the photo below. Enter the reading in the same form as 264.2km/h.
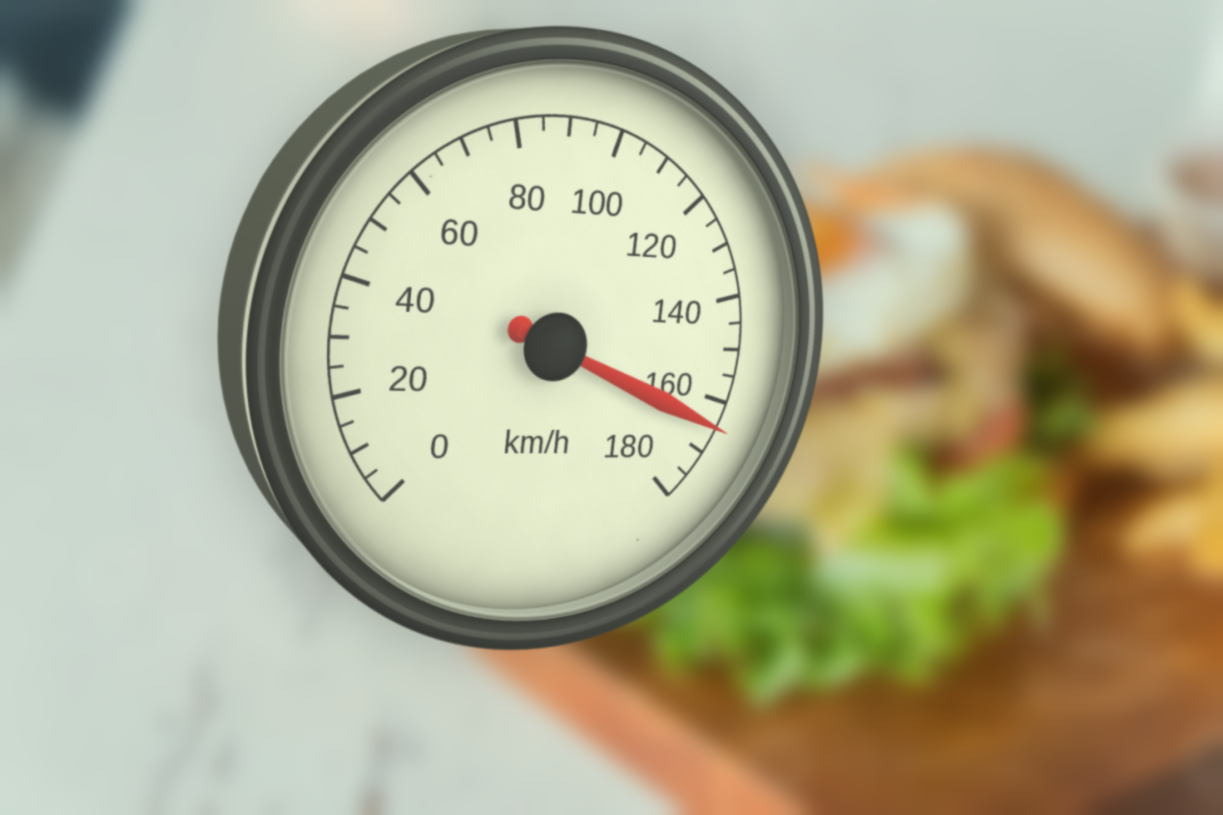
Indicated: 165km/h
